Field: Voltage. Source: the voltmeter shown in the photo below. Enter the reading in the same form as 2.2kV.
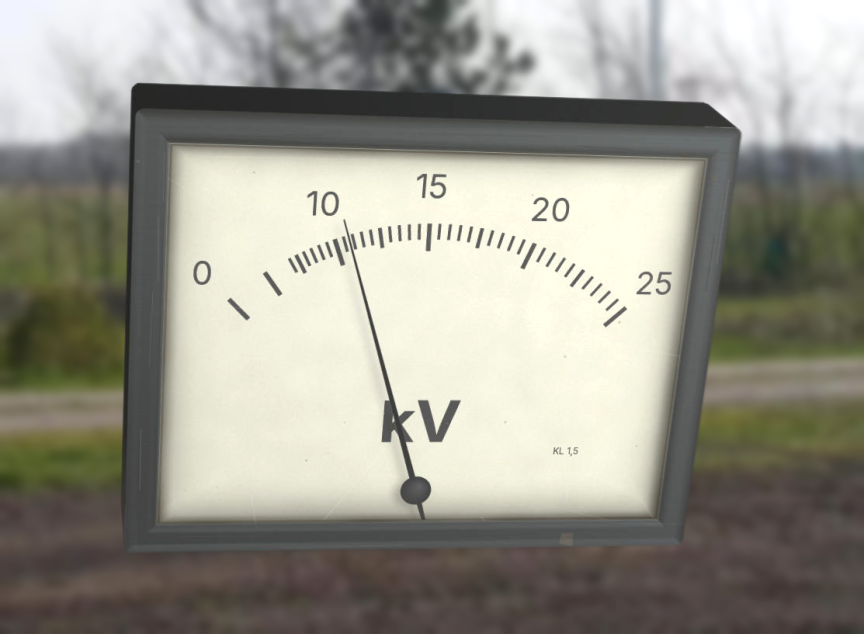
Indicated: 10.75kV
